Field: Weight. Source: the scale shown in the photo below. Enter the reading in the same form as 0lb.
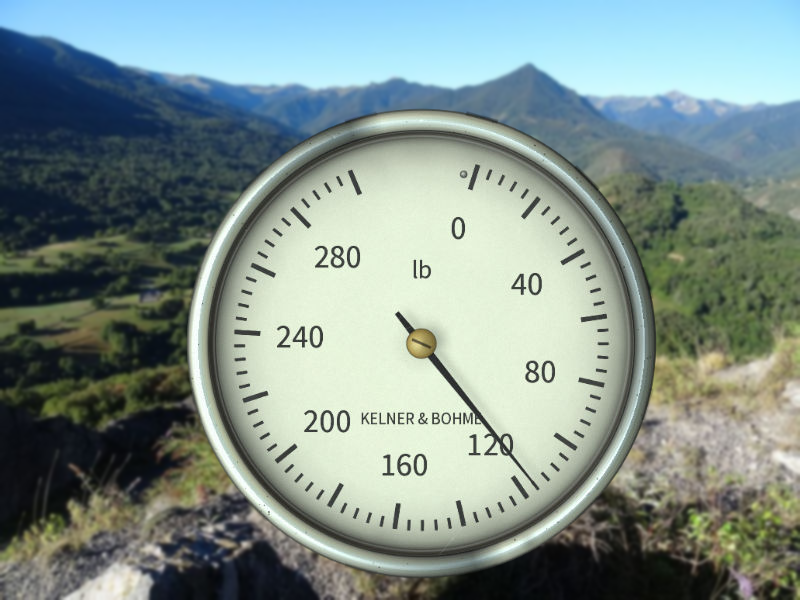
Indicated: 116lb
